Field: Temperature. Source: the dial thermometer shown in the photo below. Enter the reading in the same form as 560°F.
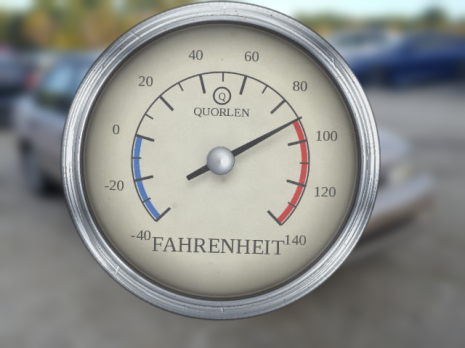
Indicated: 90°F
